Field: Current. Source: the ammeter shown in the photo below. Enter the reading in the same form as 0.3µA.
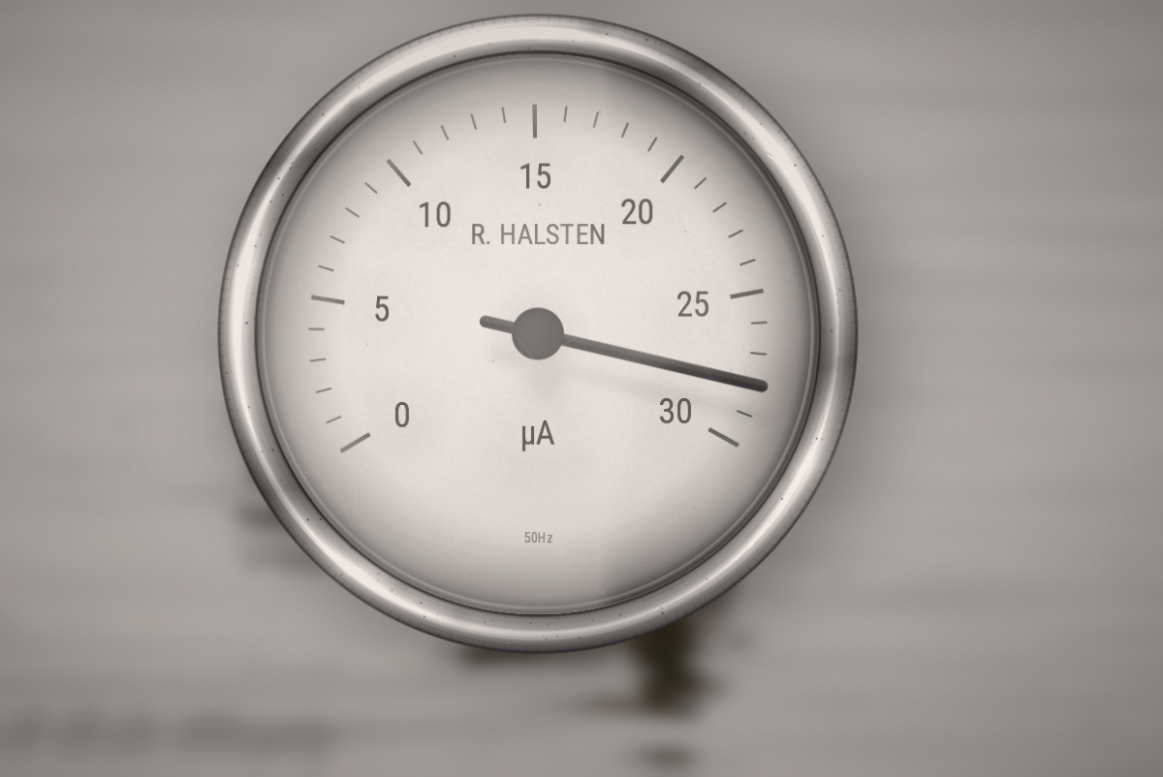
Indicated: 28µA
